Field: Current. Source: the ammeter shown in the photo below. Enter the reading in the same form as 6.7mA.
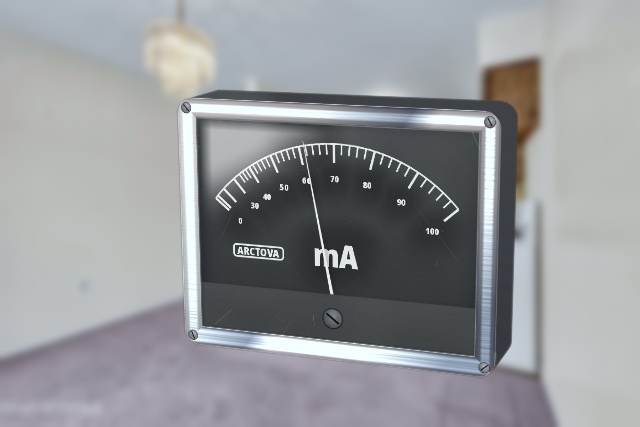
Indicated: 62mA
